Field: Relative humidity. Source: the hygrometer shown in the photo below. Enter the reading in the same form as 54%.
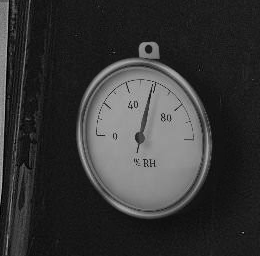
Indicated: 60%
